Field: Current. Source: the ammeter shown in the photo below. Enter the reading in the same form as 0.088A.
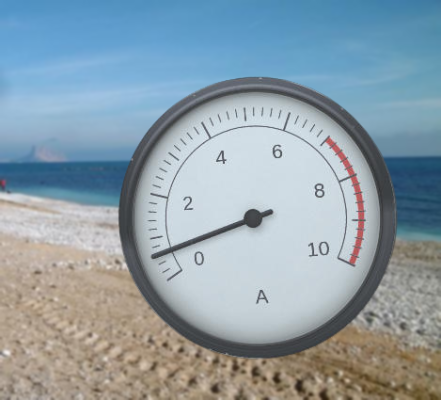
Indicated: 0.6A
